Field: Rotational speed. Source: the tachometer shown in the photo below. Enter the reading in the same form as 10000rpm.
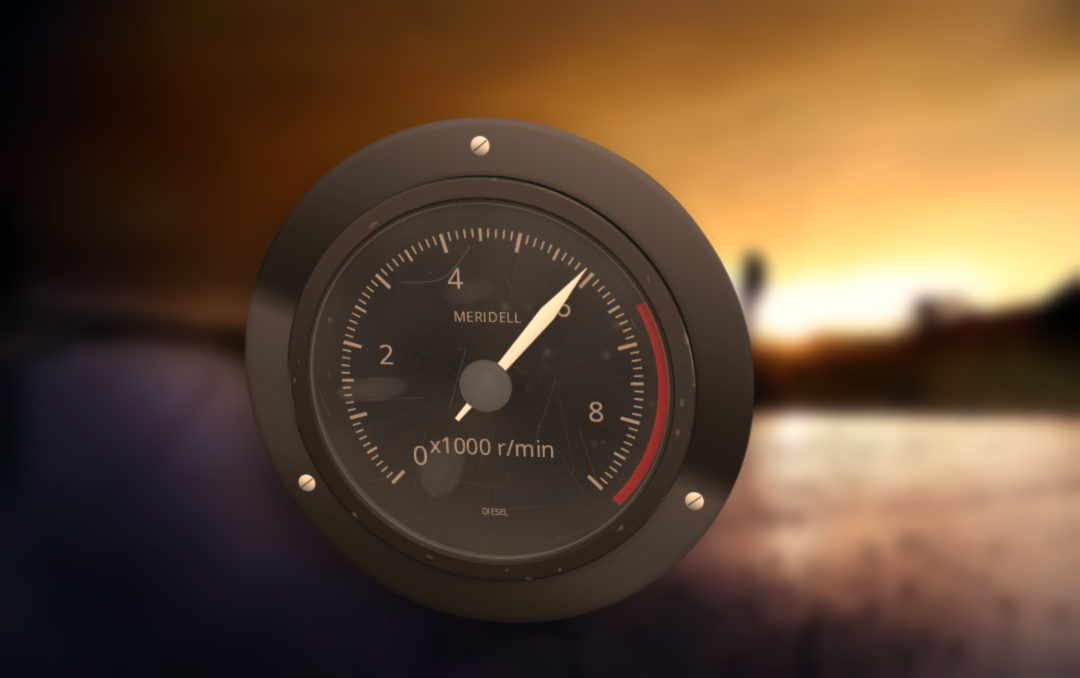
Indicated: 5900rpm
